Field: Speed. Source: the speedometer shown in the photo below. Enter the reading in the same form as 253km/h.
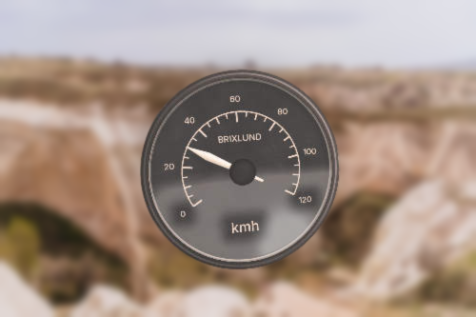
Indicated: 30km/h
